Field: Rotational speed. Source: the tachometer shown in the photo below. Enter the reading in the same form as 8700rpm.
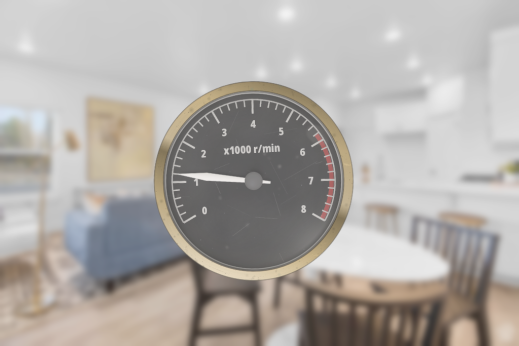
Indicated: 1200rpm
